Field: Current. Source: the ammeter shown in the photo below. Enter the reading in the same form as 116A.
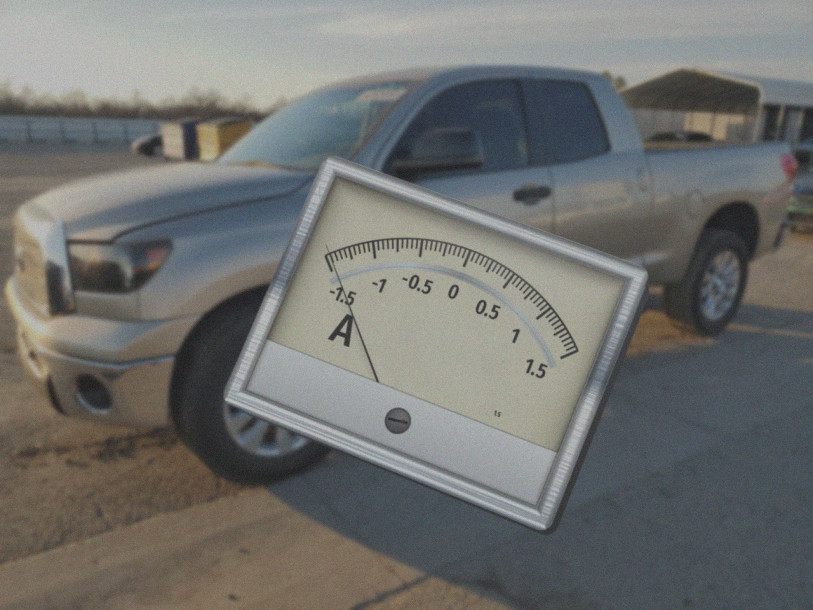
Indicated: -1.45A
